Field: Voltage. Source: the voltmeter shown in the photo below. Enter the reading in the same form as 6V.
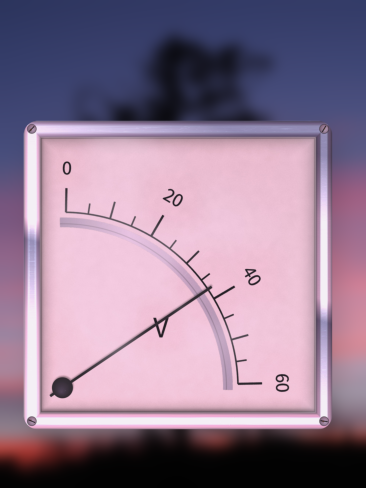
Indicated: 37.5V
